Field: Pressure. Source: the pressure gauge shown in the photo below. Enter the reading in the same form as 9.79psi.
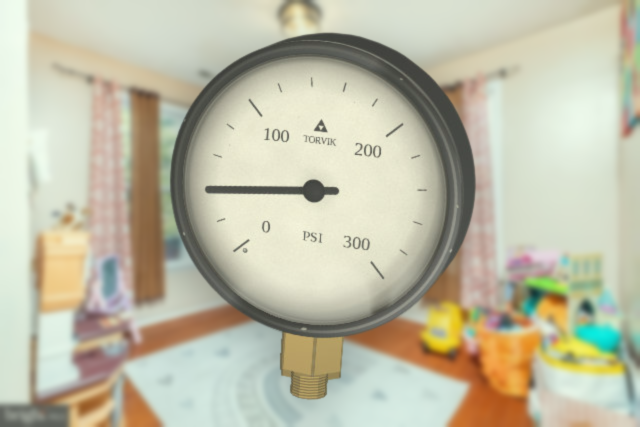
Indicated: 40psi
